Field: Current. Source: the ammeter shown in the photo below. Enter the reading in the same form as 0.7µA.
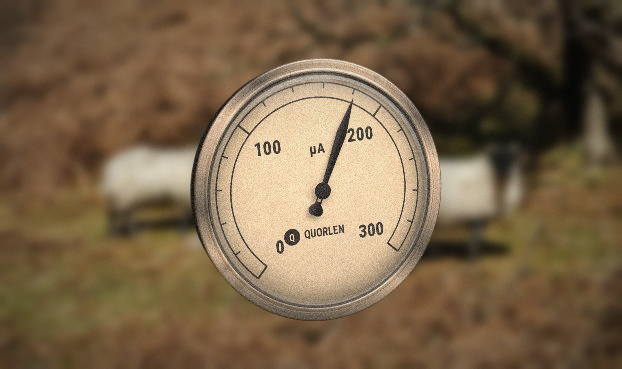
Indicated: 180µA
